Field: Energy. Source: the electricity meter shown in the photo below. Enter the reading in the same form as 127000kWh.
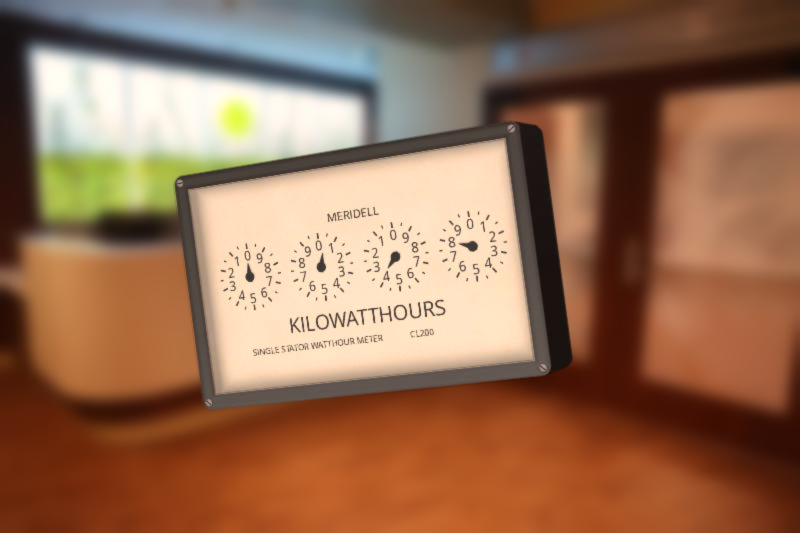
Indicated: 38kWh
